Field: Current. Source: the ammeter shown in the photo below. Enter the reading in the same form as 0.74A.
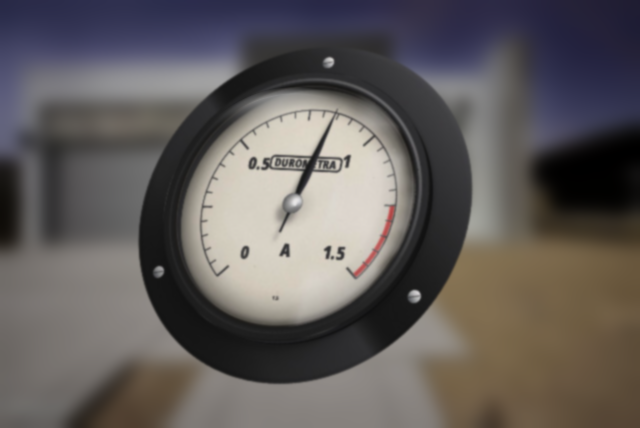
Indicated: 0.85A
